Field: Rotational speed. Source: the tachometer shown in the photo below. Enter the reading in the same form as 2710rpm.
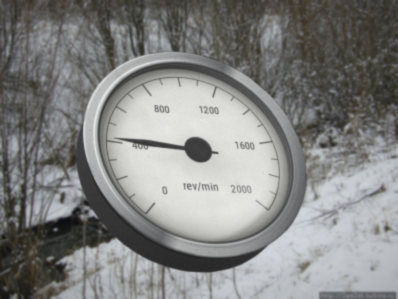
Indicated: 400rpm
